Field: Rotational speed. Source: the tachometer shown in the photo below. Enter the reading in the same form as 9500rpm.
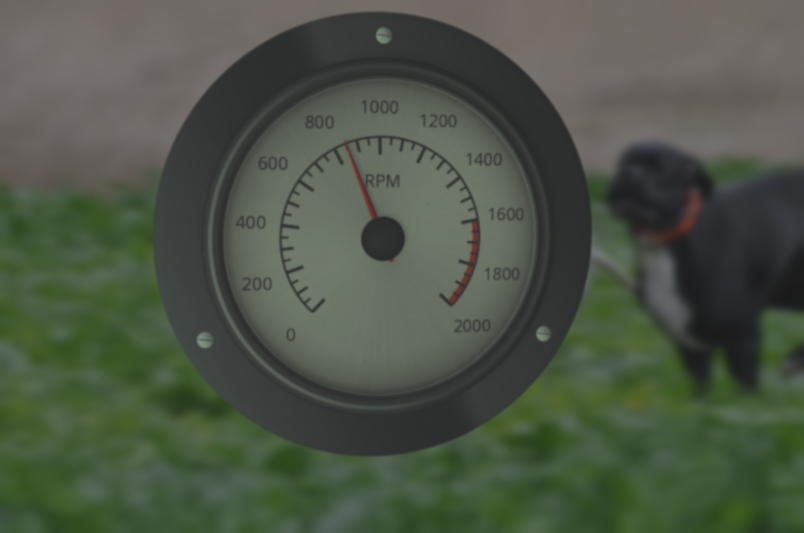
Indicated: 850rpm
